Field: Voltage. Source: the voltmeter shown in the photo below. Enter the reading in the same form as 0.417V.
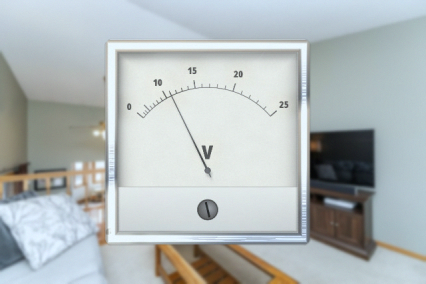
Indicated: 11V
